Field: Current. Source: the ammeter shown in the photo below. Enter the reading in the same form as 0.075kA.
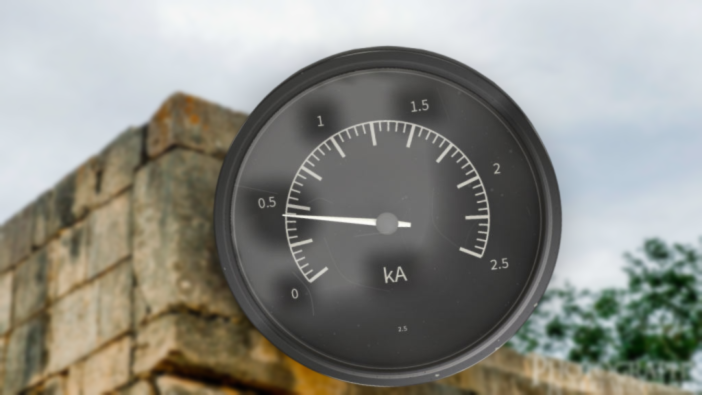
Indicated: 0.45kA
